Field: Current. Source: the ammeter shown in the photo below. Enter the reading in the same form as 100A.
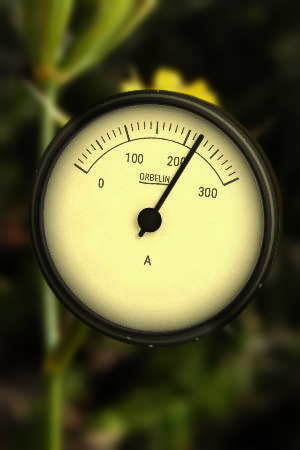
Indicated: 220A
